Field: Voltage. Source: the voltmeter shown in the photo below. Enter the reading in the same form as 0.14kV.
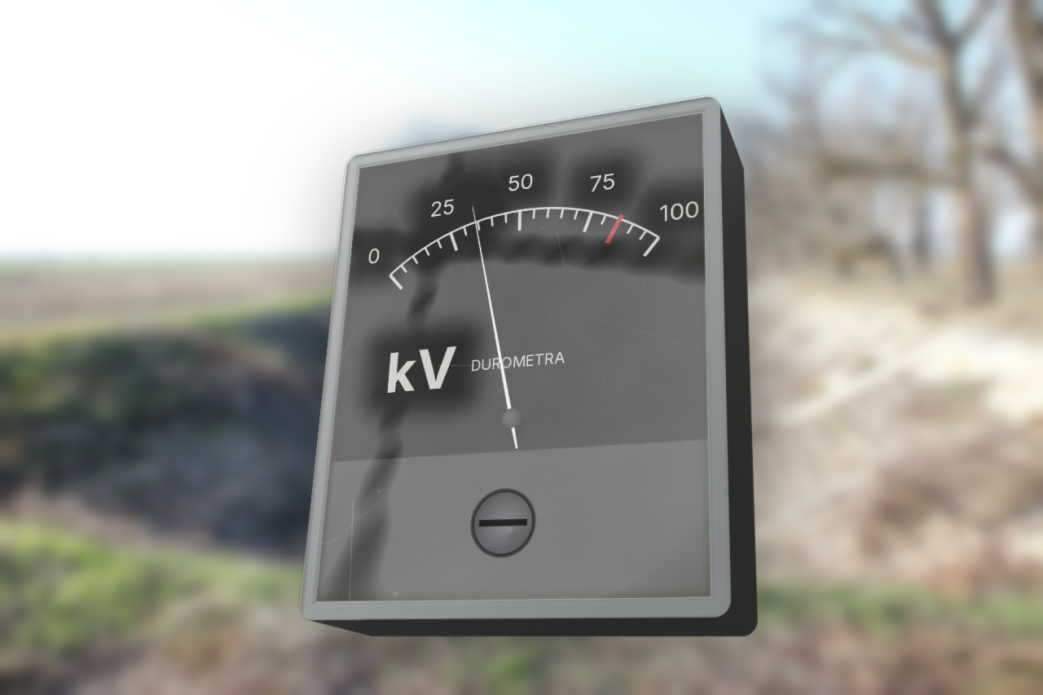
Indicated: 35kV
